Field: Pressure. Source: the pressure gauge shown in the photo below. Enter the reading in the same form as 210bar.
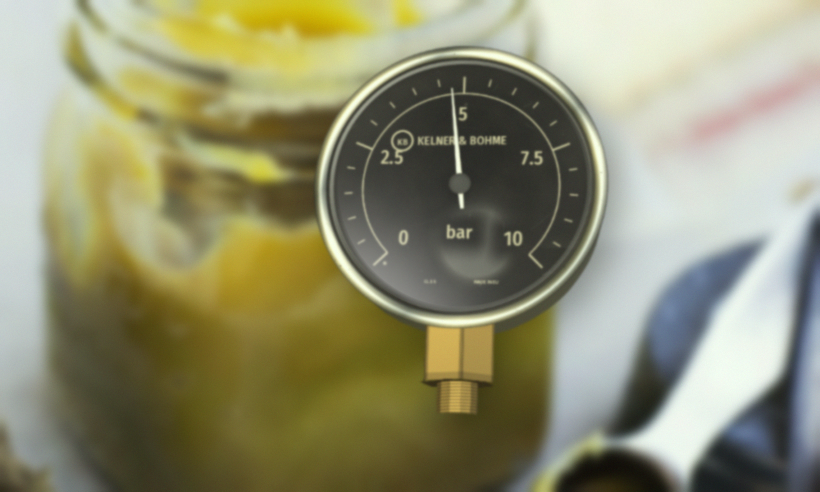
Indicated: 4.75bar
